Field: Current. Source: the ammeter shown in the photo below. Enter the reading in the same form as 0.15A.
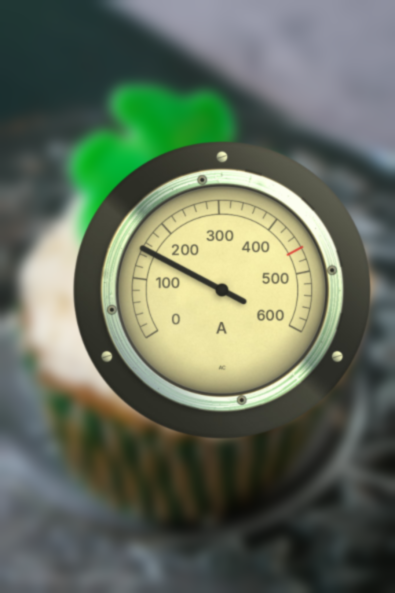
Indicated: 150A
